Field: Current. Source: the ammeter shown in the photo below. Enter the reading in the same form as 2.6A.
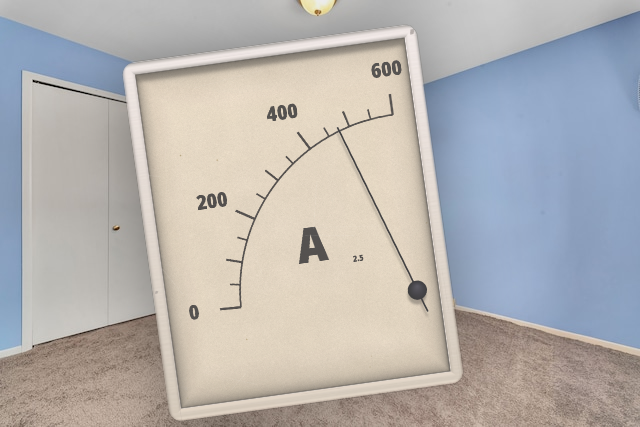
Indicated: 475A
